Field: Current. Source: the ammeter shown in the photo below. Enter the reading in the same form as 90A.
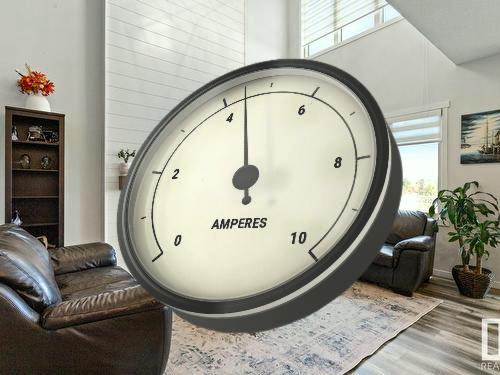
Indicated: 4.5A
